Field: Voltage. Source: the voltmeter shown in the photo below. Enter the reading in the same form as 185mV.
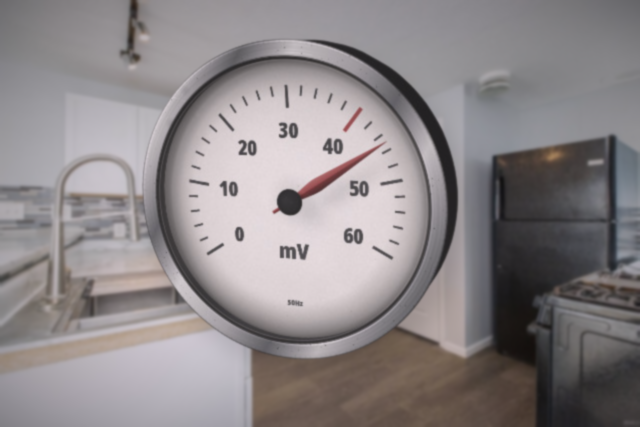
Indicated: 45mV
